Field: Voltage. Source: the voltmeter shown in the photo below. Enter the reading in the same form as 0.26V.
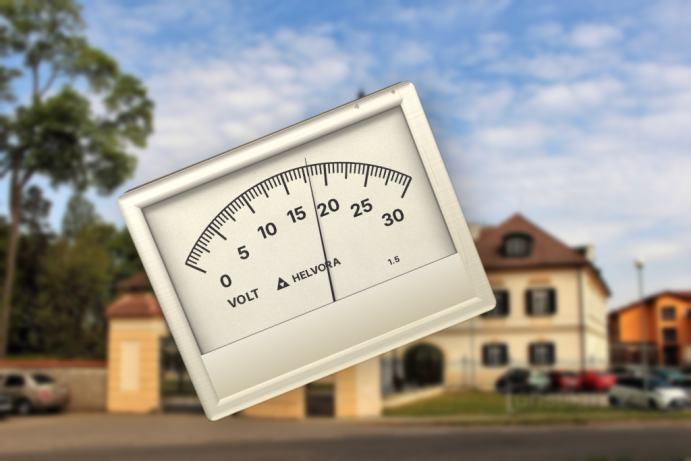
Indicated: 18V
